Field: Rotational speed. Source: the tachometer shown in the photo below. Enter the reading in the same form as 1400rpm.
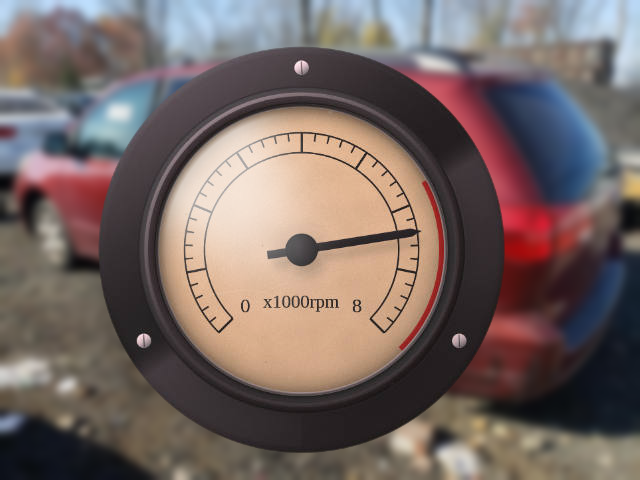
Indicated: 6400rpm
